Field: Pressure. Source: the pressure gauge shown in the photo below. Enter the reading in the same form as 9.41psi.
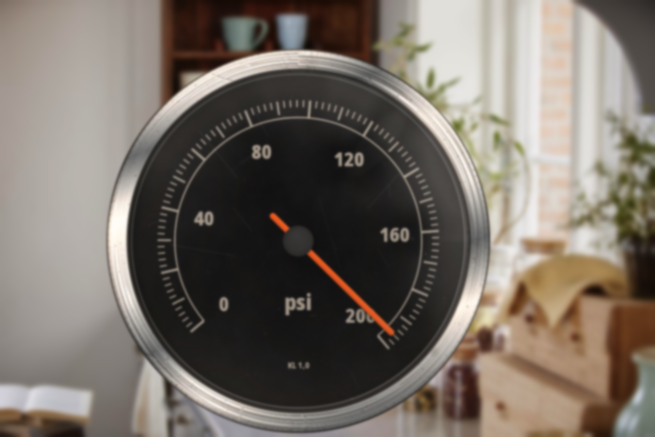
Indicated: 196psi
